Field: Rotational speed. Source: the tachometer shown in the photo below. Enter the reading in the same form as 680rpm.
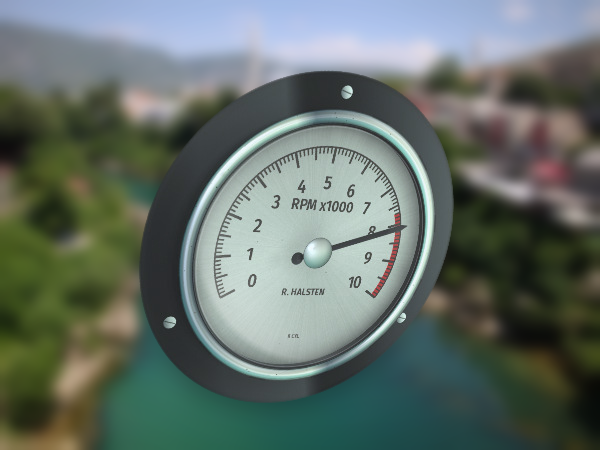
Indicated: 8000rpm
